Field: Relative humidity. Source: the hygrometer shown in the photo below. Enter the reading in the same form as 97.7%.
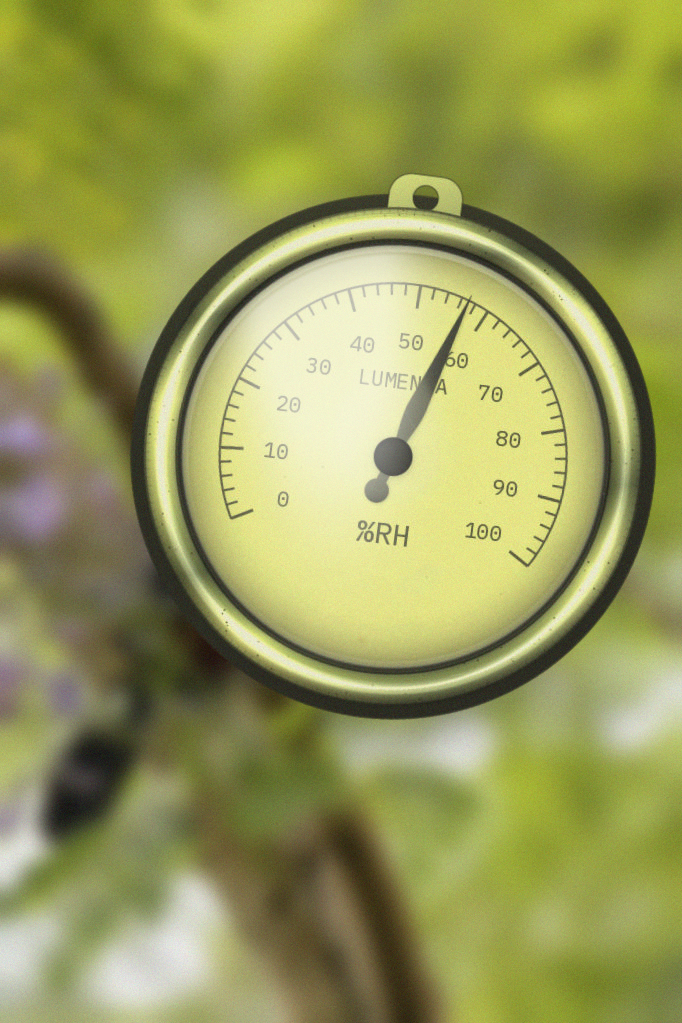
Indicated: 57%
